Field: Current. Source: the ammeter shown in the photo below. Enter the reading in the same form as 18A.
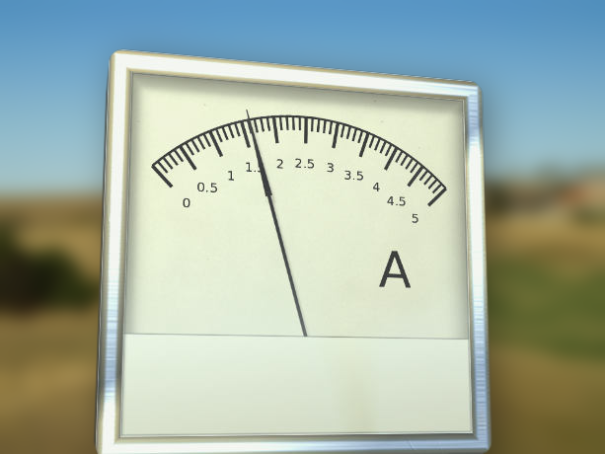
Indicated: 1.6A
